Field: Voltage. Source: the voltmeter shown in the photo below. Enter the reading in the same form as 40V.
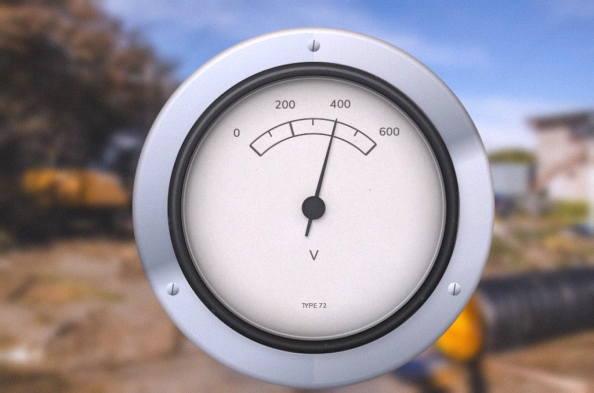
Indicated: 400V
